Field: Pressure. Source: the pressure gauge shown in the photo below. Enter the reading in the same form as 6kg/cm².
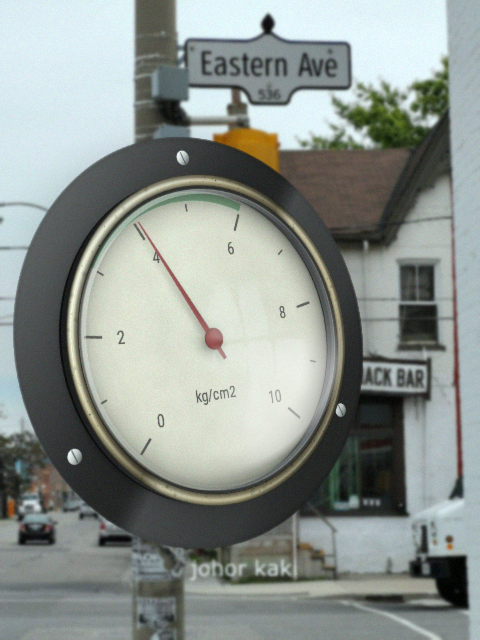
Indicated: 4kg/cm²
